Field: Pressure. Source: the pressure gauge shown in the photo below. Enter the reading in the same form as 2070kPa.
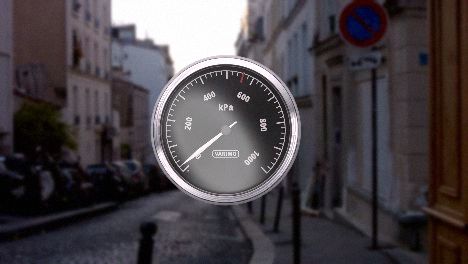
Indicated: 20kPa
